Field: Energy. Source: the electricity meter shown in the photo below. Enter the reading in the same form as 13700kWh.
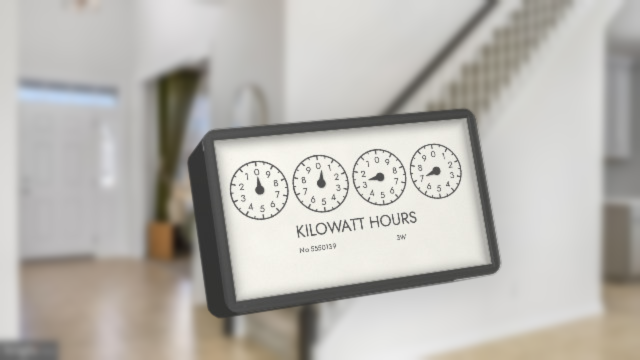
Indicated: 27kWh
